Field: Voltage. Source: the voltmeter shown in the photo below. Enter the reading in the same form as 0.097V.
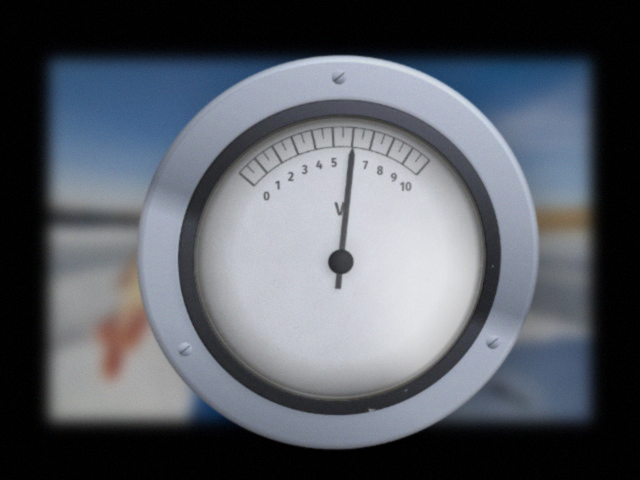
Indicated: 6V
